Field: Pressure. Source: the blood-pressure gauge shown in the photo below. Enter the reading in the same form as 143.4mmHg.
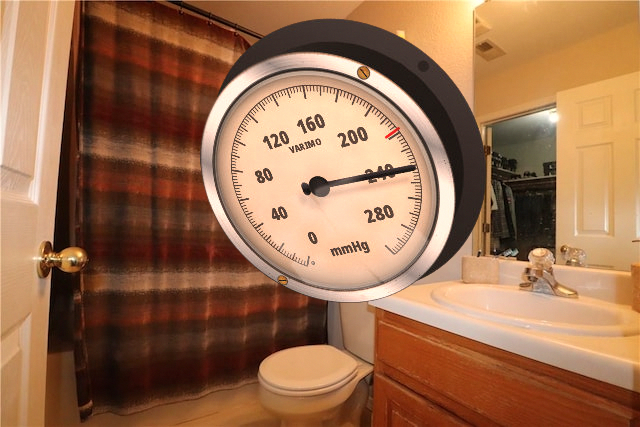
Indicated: 240mmHg
